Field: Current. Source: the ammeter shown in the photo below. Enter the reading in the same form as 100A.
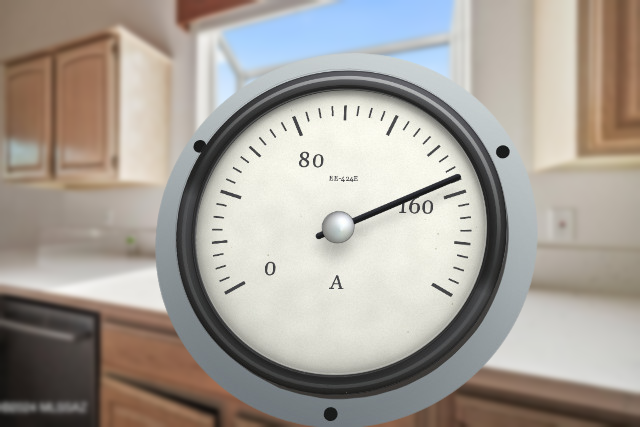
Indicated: 155A
